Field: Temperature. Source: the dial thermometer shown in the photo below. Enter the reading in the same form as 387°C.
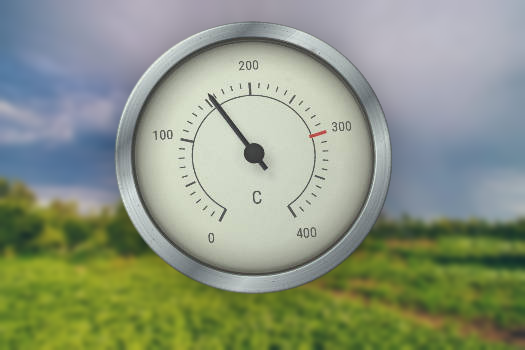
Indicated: 155°C
